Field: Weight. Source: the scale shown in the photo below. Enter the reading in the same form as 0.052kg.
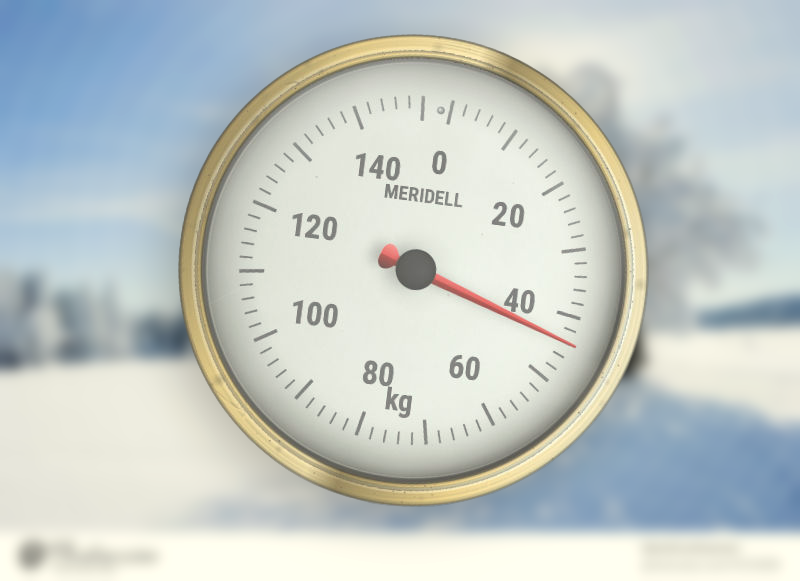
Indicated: 44kg
